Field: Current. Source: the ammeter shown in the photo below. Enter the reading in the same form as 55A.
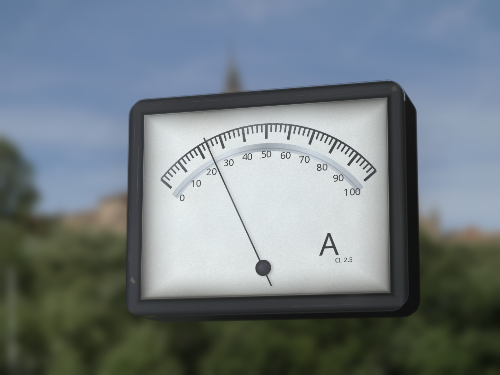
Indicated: 24A
